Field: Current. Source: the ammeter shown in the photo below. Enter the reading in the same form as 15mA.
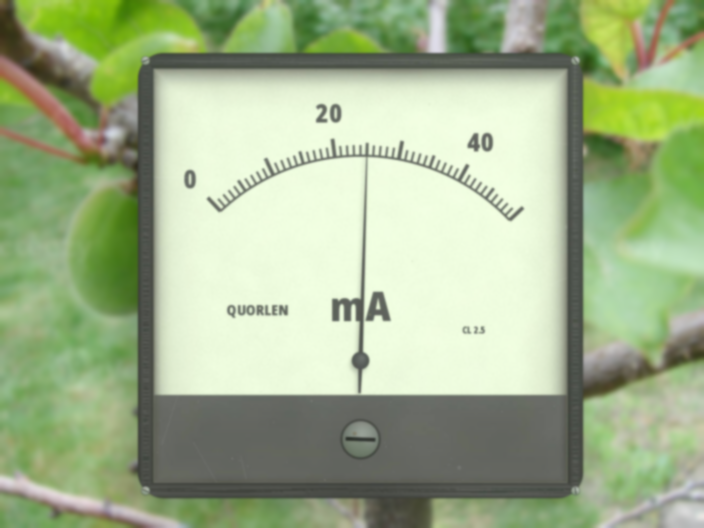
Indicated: 25mA
